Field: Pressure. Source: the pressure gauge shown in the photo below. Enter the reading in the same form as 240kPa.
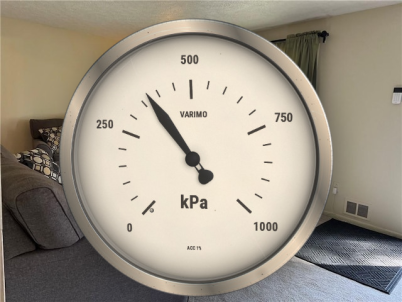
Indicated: 375kPa
